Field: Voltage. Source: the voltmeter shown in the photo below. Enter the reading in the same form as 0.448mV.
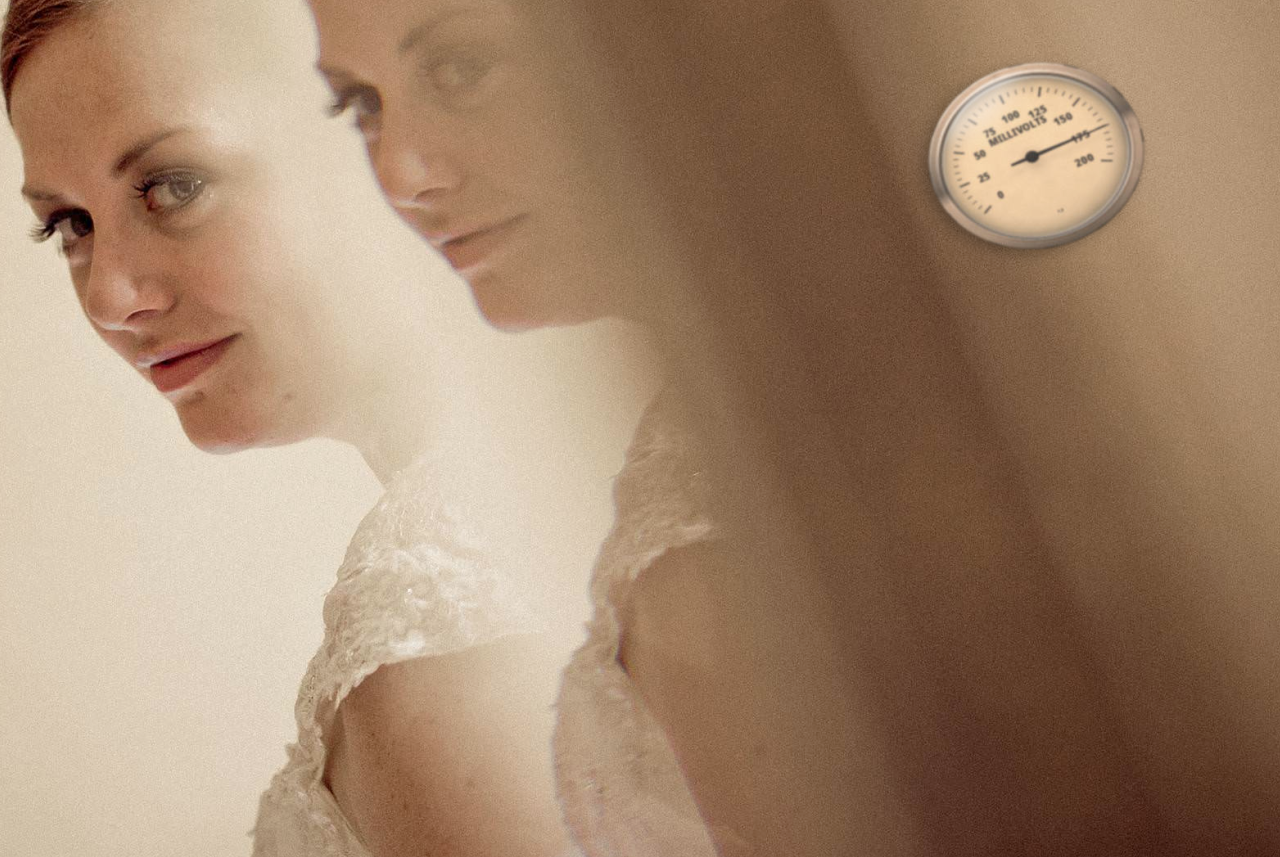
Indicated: 175mV
